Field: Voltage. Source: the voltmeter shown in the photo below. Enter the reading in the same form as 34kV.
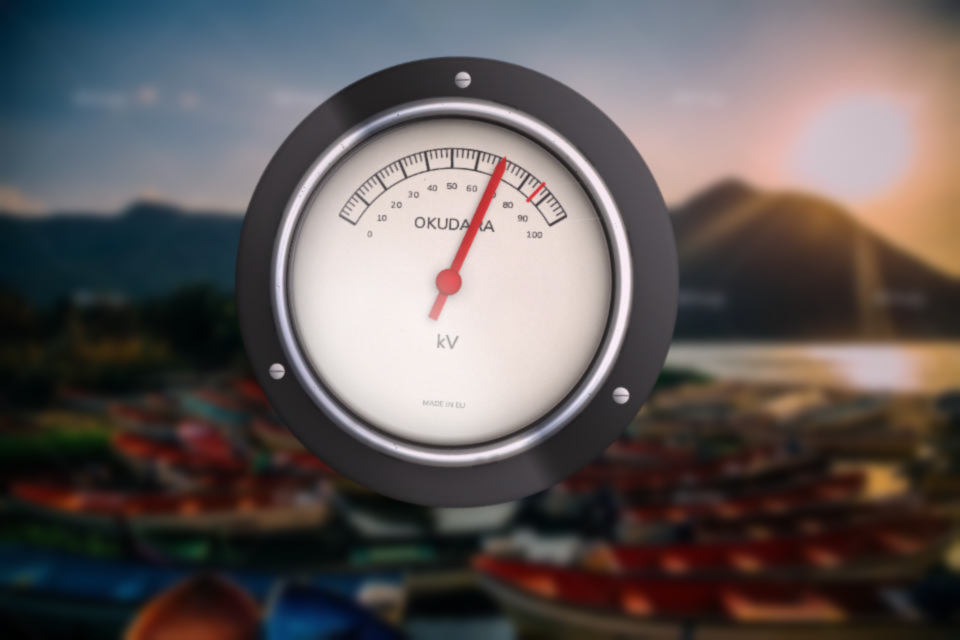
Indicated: 70kV
